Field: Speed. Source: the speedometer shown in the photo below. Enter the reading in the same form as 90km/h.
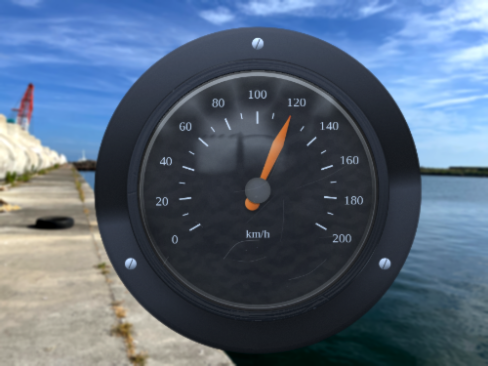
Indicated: 120km/h
